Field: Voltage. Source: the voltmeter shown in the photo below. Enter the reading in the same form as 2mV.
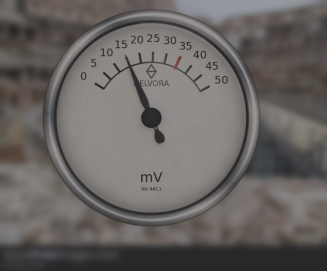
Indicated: 15mV
